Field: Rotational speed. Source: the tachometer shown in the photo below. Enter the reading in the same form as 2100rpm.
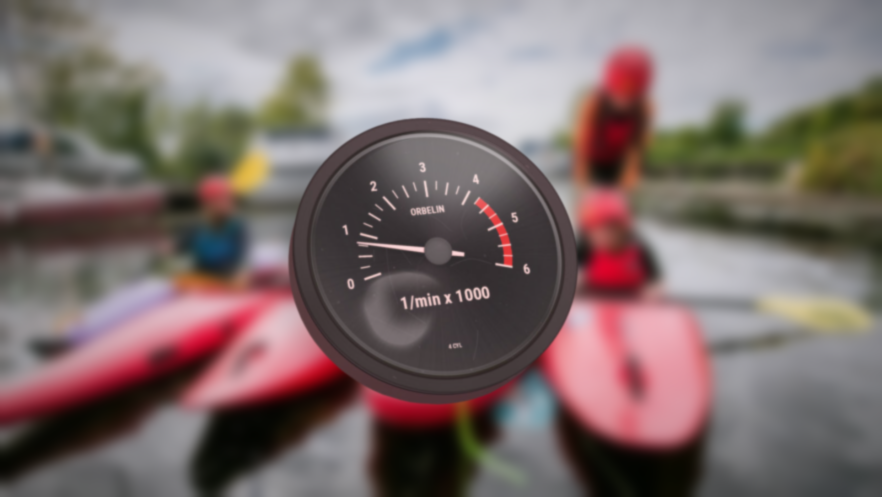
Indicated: 750rpm
